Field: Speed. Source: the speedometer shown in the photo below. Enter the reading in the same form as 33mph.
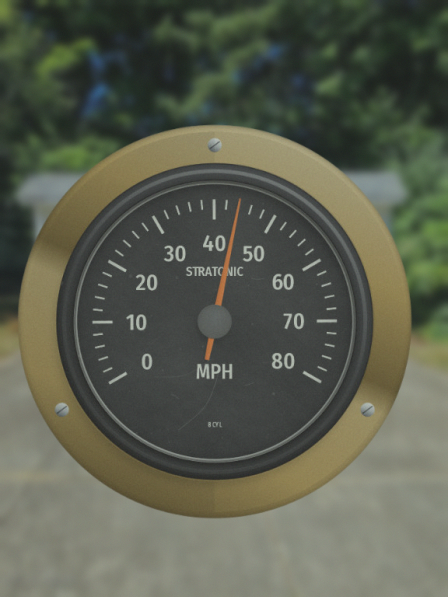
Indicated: 44mph
